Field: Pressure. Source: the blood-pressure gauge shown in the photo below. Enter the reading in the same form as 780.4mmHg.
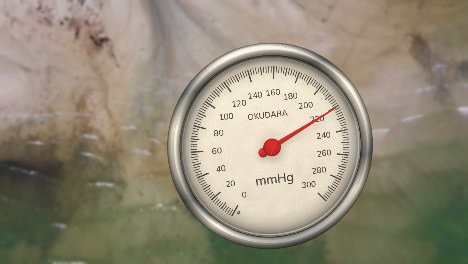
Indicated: 220mmHg
